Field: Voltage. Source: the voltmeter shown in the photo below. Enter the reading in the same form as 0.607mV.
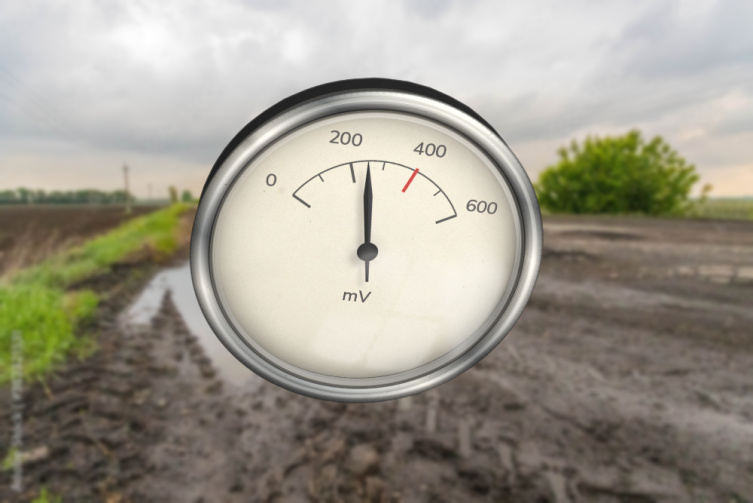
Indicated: 250mV
